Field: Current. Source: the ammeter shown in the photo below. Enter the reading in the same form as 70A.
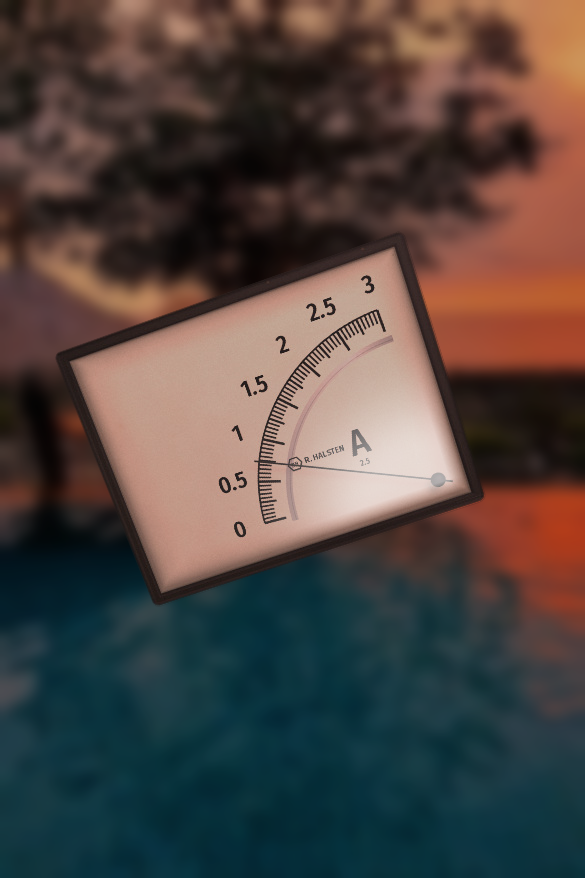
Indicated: 0.75A
